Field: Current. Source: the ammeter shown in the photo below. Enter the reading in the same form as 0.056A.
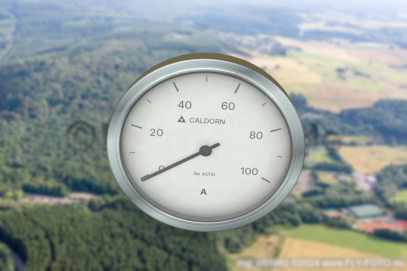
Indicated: 0A
